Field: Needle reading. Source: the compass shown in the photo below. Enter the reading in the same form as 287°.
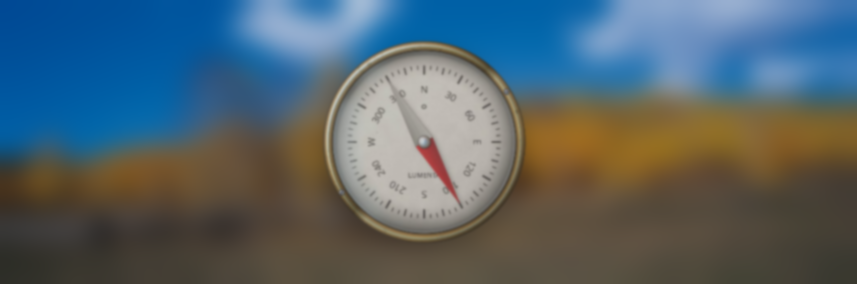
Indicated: 150°
